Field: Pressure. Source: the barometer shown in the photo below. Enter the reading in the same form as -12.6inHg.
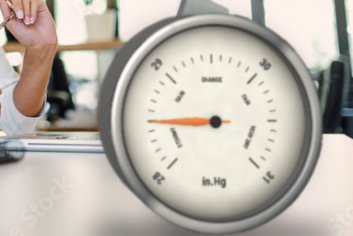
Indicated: 28.5inHg
